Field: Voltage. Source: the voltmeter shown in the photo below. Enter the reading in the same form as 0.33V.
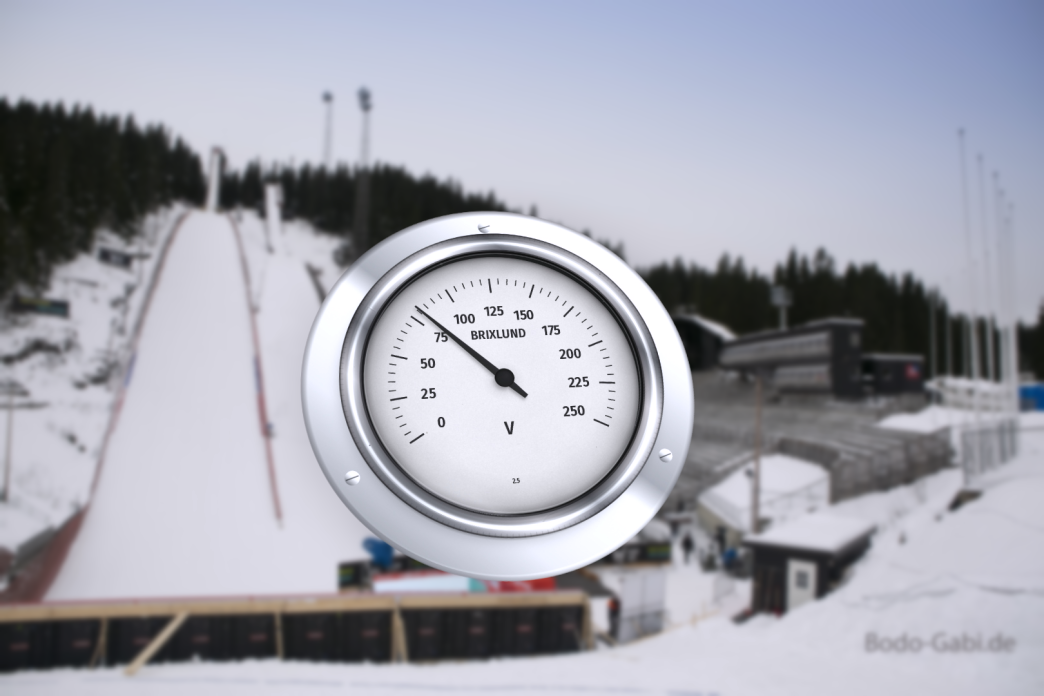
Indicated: 80V
